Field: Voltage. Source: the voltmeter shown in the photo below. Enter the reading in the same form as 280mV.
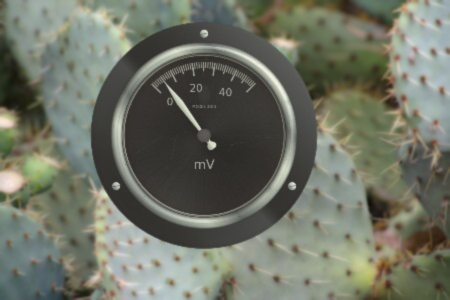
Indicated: 5mV
